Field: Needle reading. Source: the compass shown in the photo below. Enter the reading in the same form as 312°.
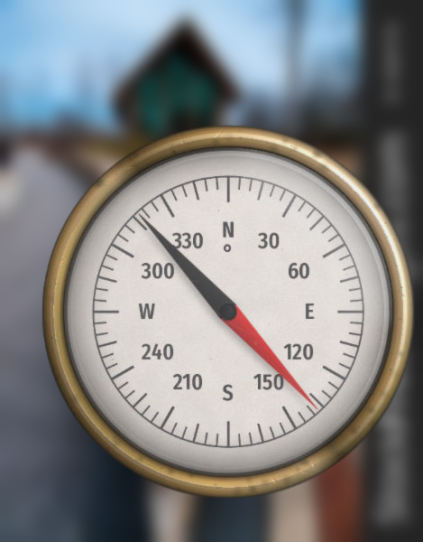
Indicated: 137.5°
